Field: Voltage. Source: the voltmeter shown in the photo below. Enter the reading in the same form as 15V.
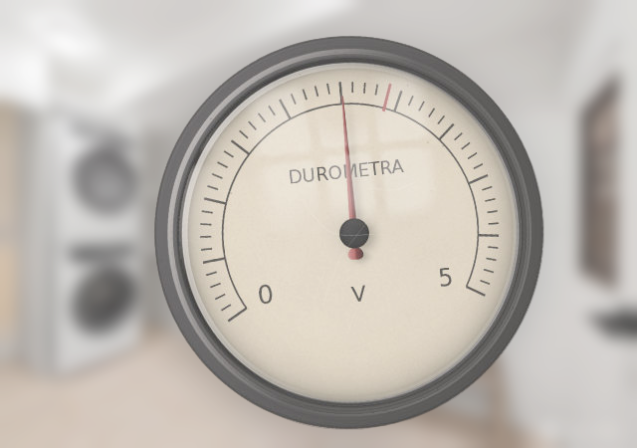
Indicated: 2.5V
